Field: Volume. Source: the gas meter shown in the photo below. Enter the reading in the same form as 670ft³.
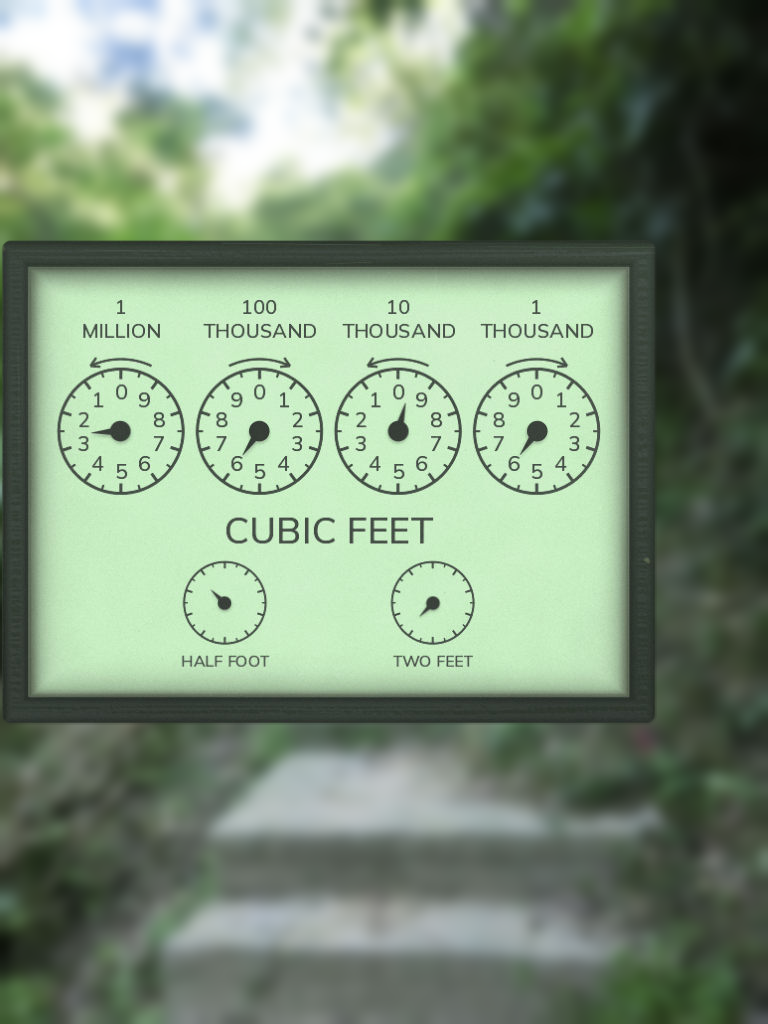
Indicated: 259600ft³
